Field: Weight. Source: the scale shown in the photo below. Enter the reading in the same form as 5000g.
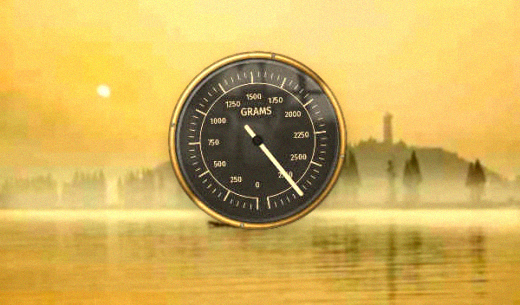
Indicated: 2750g
